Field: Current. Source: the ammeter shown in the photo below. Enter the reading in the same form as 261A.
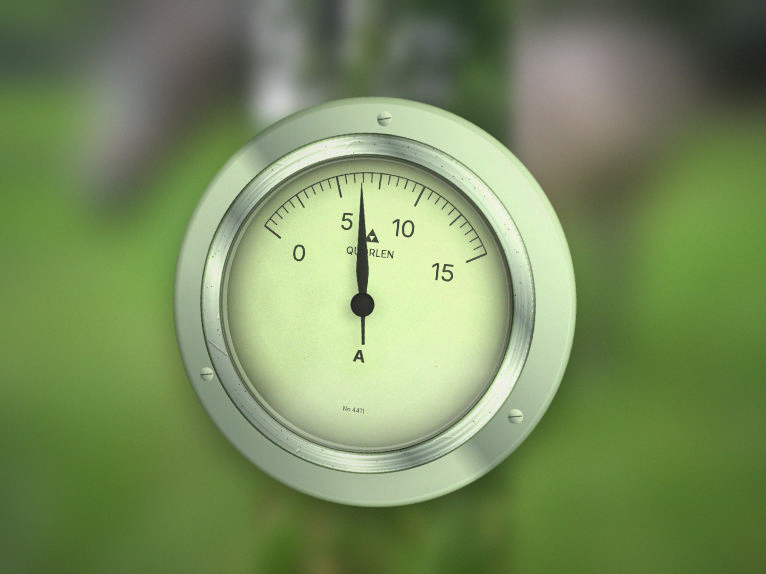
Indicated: 6.5A
